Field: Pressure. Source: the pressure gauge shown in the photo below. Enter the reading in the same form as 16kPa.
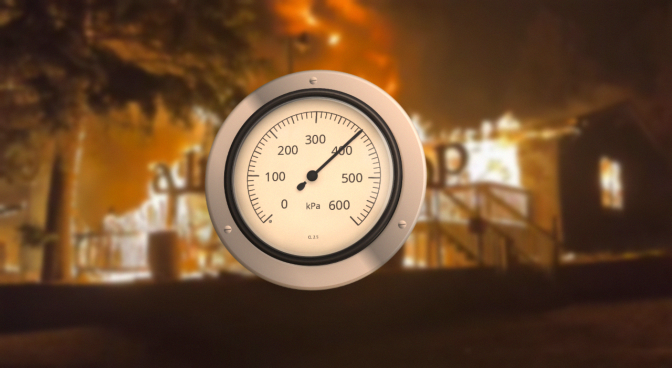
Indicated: 400kPa
